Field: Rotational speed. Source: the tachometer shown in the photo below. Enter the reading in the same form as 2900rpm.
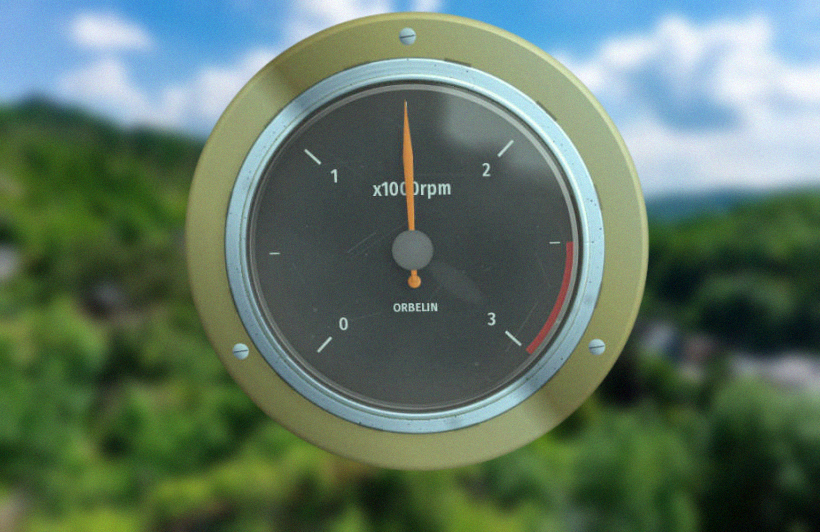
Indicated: 1500rpm
